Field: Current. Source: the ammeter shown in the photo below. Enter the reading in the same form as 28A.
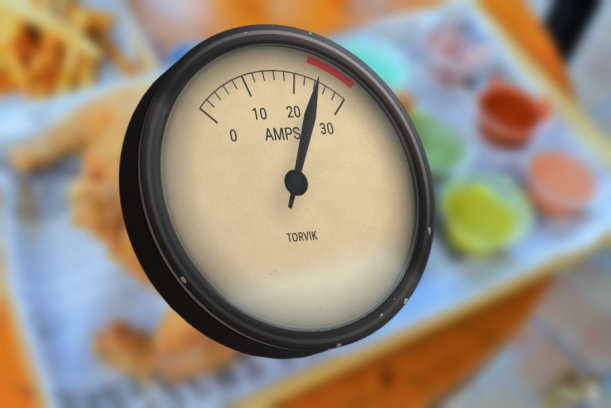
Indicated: 24A
